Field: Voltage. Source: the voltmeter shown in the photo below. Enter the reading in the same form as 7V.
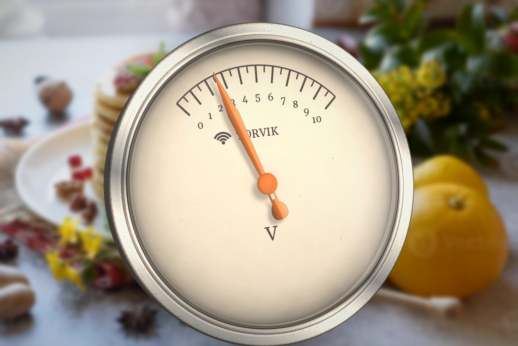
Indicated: 2.5V
